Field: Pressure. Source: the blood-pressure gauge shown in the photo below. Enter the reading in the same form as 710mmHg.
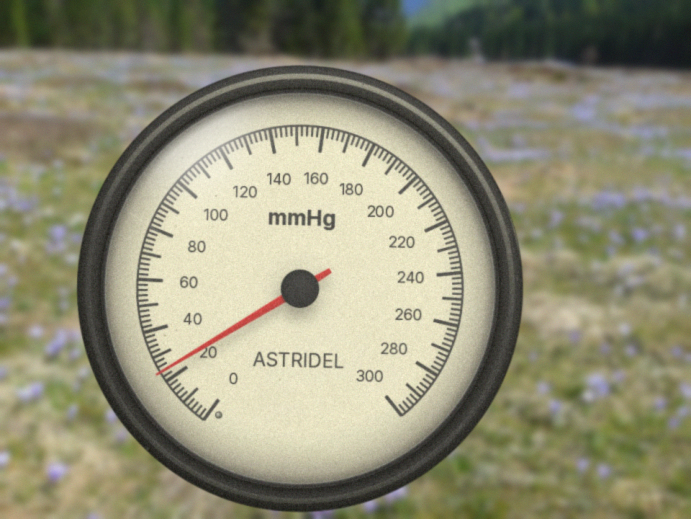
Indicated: 24mmHg
